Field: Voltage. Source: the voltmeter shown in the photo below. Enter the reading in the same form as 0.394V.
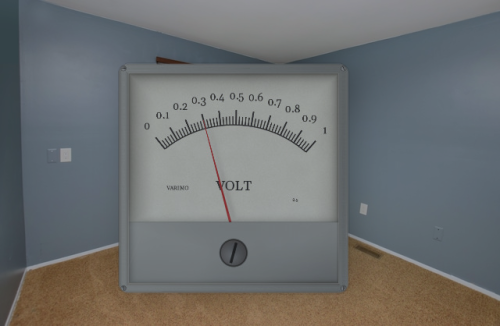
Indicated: 0.3V
